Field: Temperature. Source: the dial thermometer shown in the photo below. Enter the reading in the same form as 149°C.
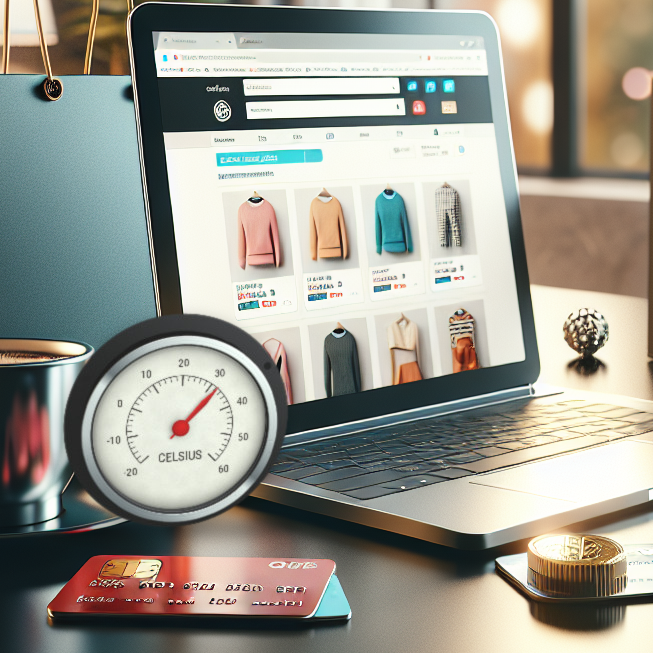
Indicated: 32°C
